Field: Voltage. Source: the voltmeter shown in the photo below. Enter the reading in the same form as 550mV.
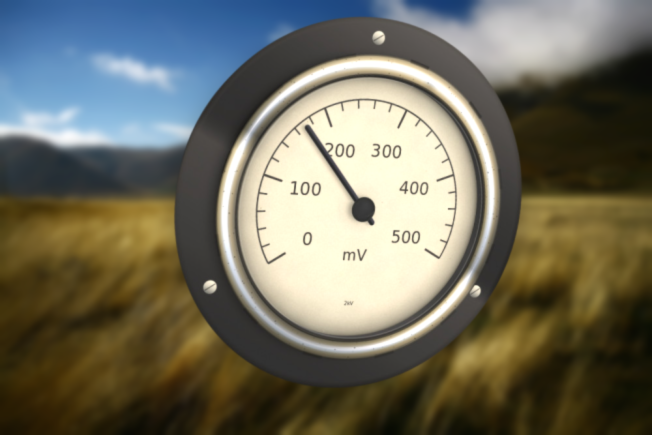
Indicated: 170mV
